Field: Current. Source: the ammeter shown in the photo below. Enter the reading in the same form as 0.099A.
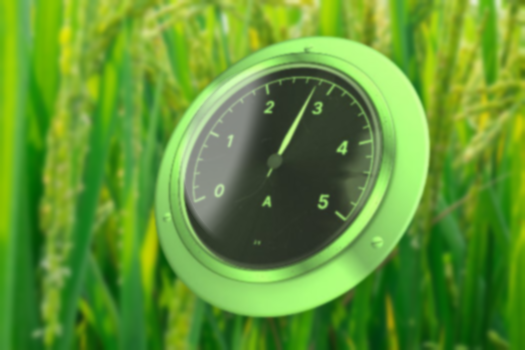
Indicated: 2.8A
